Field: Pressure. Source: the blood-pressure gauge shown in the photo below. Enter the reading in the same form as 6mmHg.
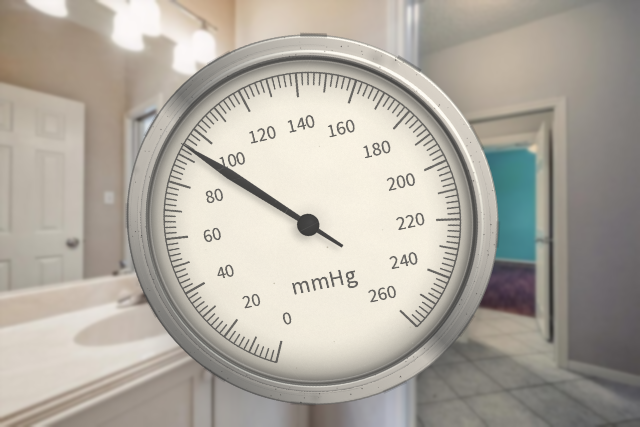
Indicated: 94mmHg
